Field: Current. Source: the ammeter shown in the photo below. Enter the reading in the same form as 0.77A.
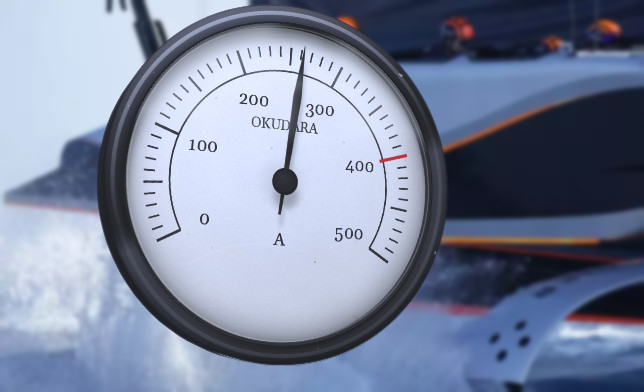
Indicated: 260A
